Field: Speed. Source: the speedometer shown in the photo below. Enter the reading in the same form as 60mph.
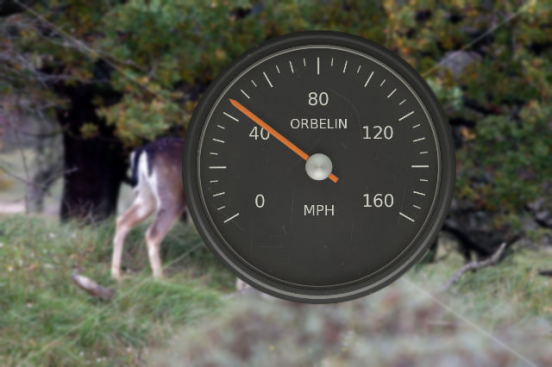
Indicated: 45mph
